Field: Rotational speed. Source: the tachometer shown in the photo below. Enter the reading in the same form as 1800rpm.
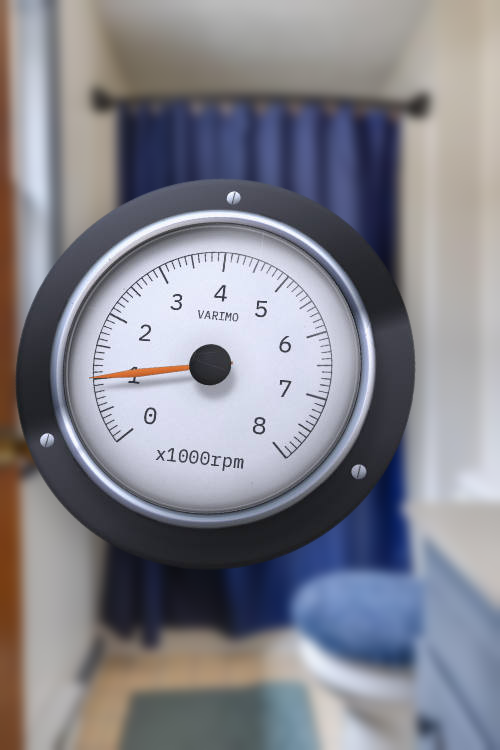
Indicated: 1000rpm
